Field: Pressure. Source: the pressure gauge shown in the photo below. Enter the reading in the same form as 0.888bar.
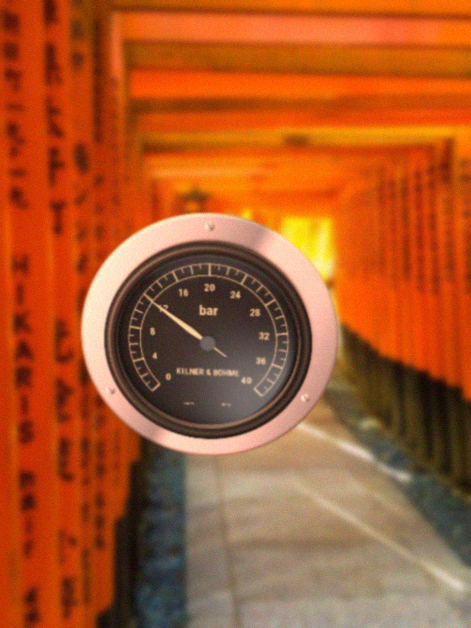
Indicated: 12bar
